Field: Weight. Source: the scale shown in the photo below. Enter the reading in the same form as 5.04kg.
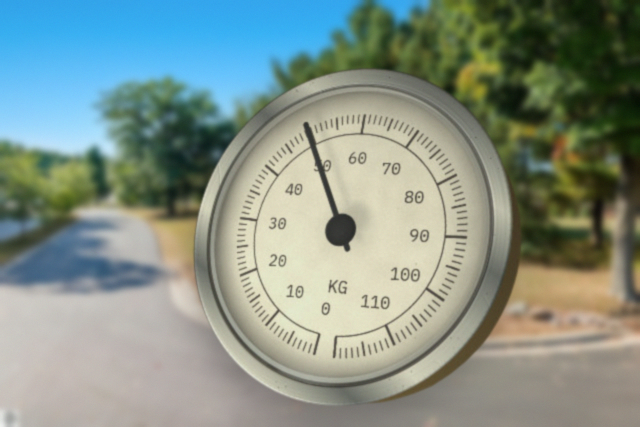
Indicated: 50kg
